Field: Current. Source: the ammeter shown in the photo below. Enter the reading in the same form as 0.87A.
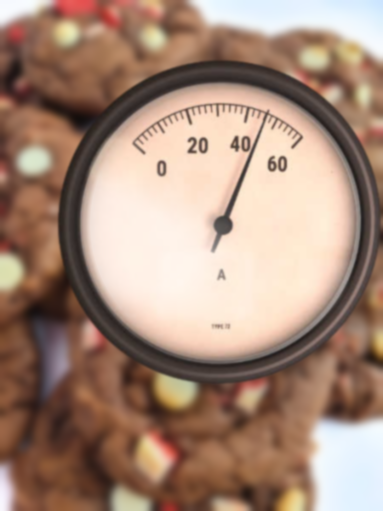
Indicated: 46A
